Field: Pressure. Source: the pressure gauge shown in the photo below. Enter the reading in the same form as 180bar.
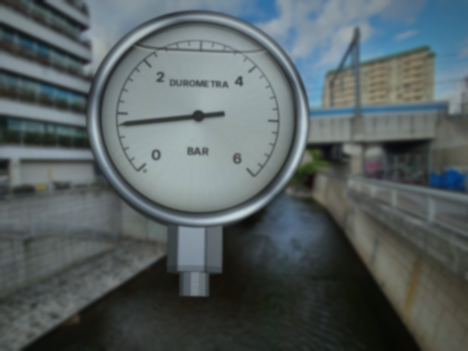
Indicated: 0.8bar
